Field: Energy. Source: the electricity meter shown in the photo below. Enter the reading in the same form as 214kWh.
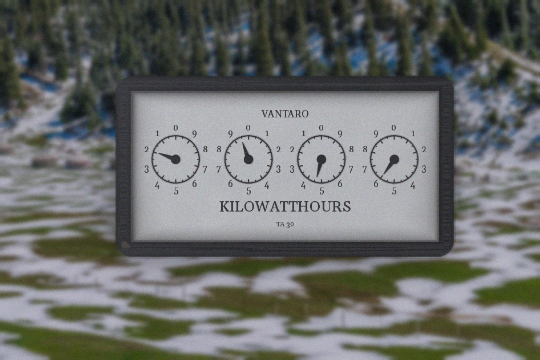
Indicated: 1946kWh
